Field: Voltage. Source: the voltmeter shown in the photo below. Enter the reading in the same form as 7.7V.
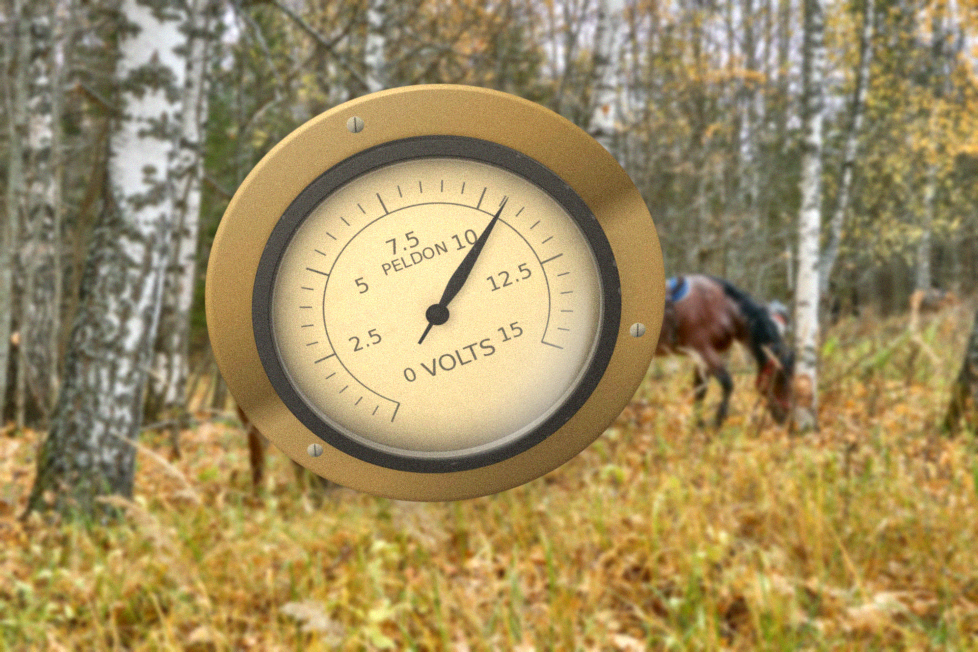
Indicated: 10.5V
